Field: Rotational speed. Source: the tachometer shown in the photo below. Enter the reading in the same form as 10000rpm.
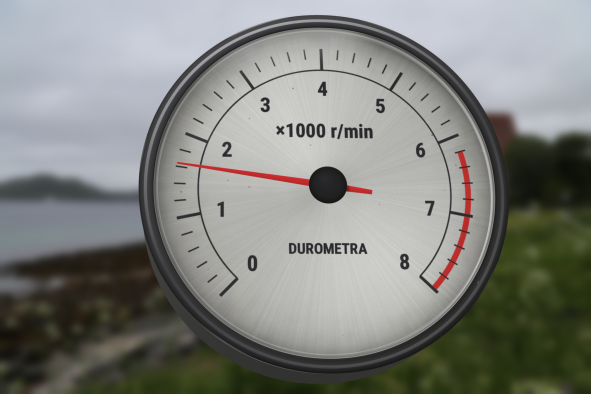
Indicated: 1600rpm
